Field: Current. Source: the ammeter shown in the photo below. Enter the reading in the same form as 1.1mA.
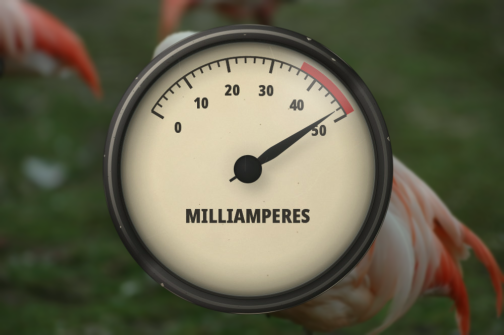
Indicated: 48mA
